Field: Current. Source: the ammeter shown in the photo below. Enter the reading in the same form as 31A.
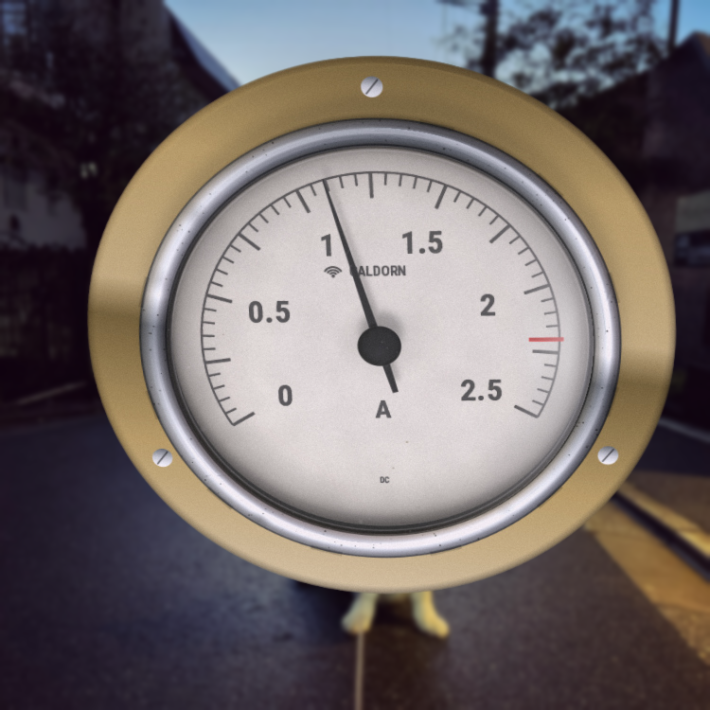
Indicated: 1.1A
